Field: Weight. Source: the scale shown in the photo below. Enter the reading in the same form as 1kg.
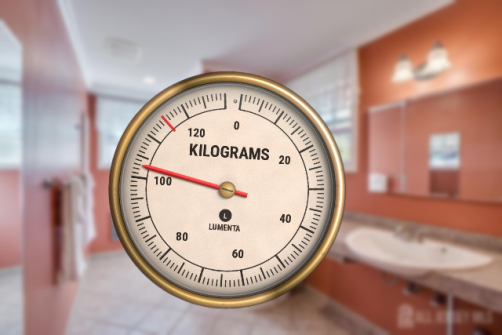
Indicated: 103kg
